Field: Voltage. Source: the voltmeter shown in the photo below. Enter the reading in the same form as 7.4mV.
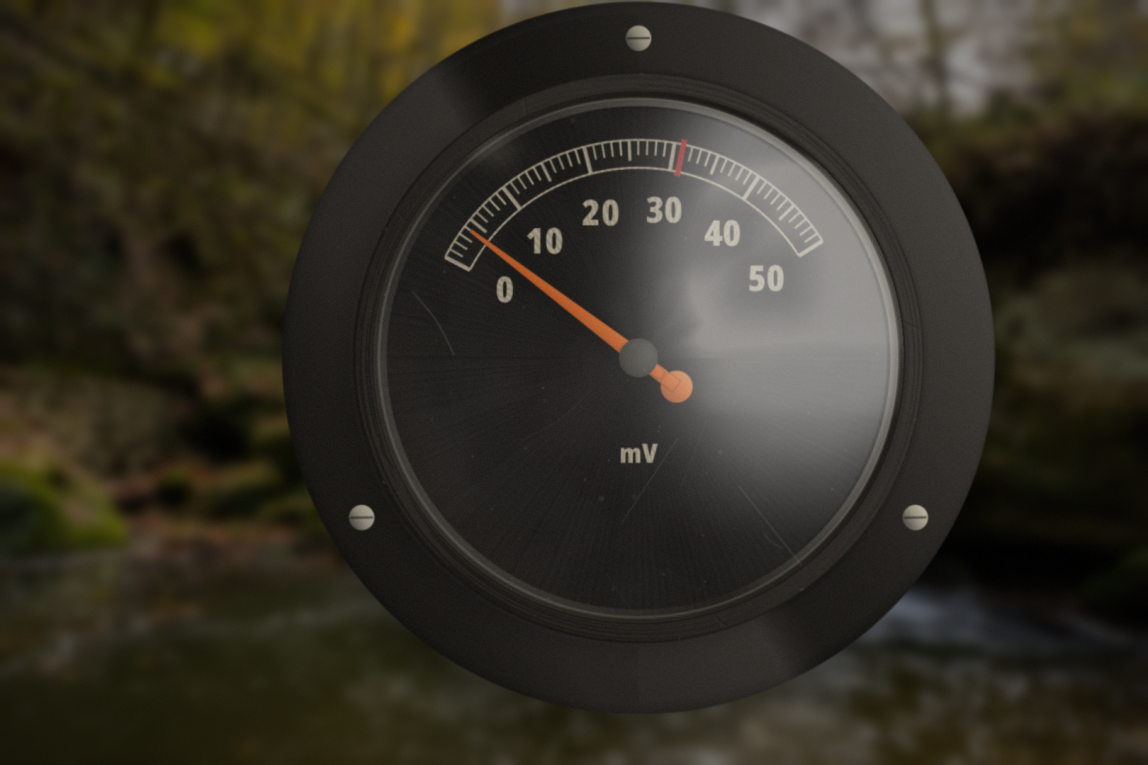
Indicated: 4mV
